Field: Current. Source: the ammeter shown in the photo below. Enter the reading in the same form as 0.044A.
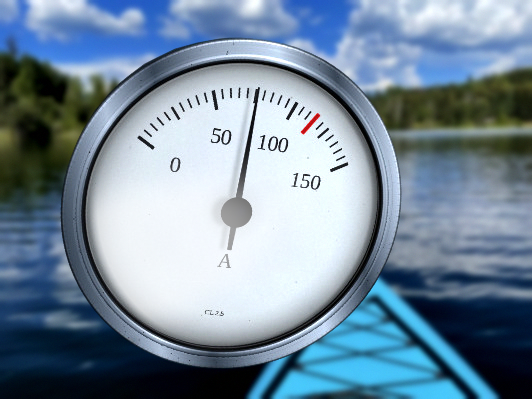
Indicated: 75A
